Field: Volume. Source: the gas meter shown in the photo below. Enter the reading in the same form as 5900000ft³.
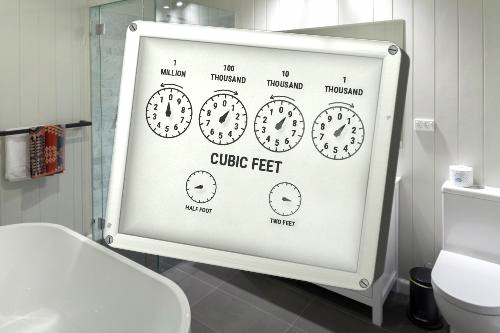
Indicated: 9100ft³
